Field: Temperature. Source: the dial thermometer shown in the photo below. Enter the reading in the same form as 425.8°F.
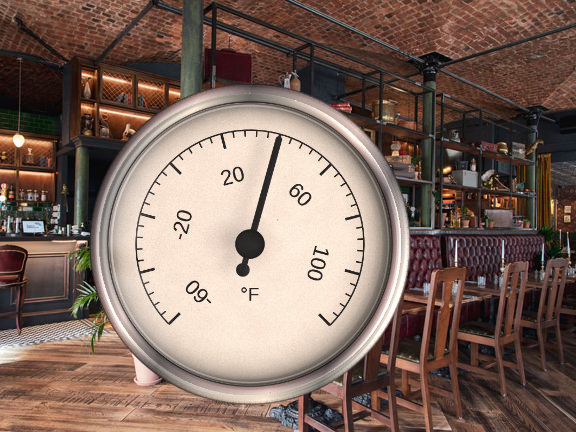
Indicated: 40°F
